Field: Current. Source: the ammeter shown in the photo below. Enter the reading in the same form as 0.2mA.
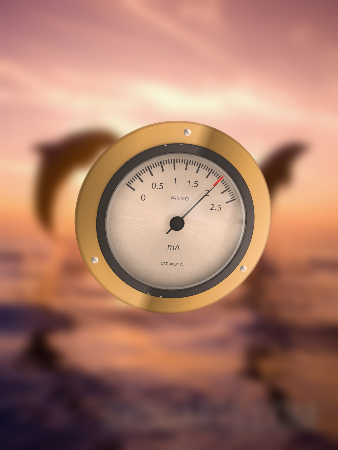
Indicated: 2mA
